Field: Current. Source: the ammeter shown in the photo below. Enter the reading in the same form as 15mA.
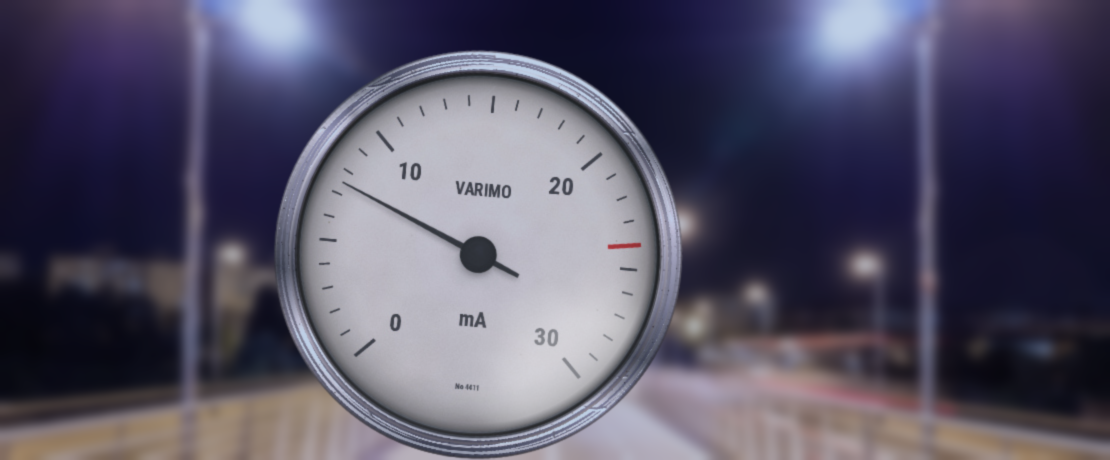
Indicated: 7.5mA
